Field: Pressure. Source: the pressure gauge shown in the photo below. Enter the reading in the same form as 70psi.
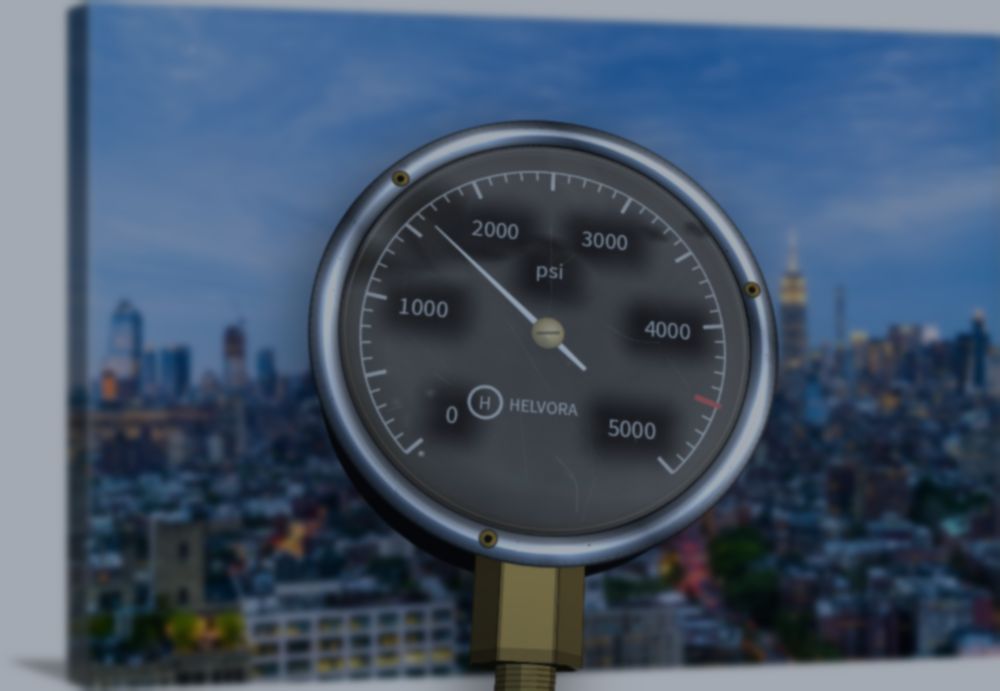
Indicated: 1600psi
